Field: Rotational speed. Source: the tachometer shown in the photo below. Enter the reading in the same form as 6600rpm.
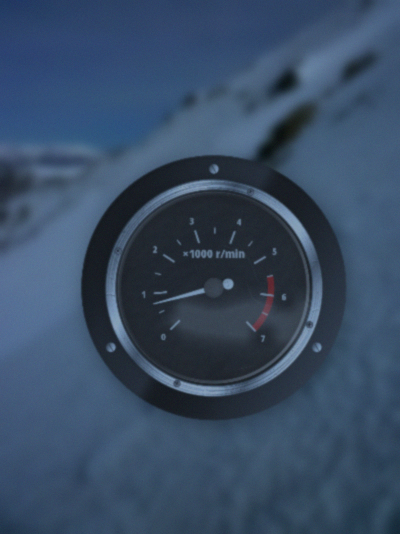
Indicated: 750rpm
